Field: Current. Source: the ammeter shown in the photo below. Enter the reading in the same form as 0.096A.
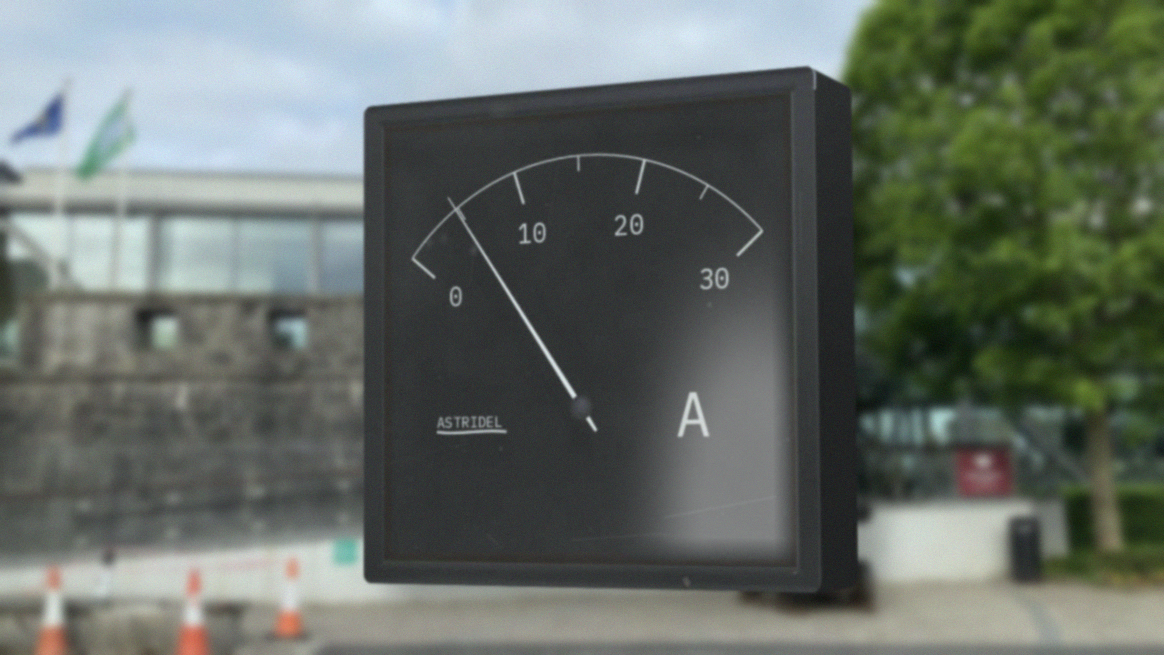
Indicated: 5A
